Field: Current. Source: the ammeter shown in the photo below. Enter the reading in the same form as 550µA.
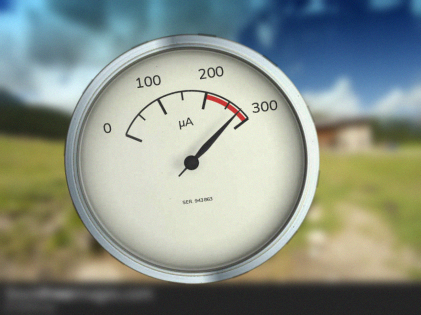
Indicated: 275µA
